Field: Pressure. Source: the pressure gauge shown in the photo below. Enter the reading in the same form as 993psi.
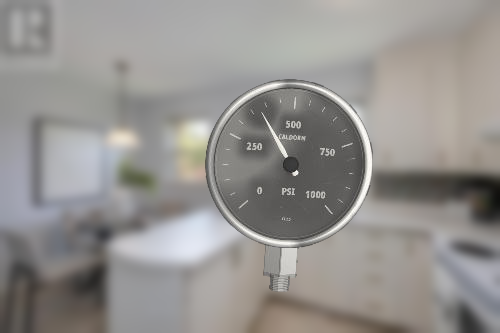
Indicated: 375psi
